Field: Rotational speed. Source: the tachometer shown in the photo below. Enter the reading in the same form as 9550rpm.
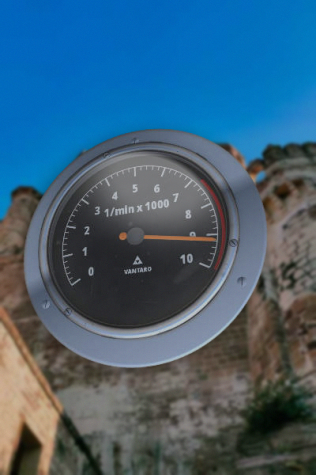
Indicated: 9200rpm
